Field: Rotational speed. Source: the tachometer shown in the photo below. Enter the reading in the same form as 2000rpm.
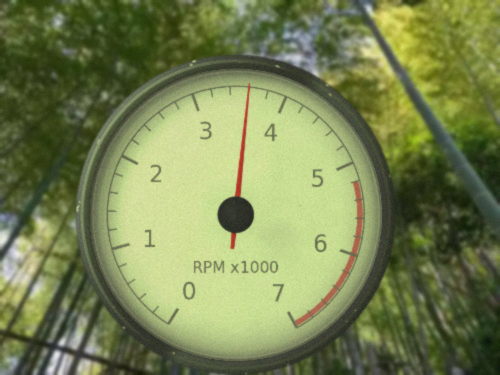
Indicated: 3600rpm
